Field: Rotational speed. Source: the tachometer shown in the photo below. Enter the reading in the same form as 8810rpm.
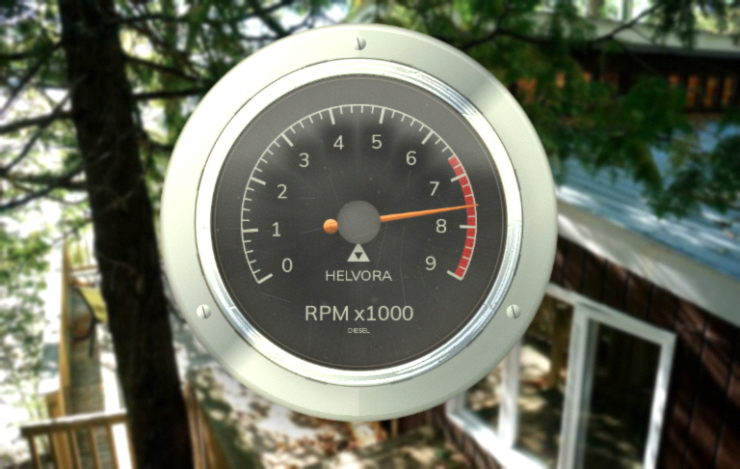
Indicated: 7600rpm
